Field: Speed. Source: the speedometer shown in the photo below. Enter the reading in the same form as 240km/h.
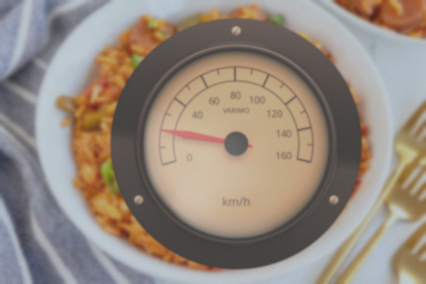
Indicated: 20km/h
